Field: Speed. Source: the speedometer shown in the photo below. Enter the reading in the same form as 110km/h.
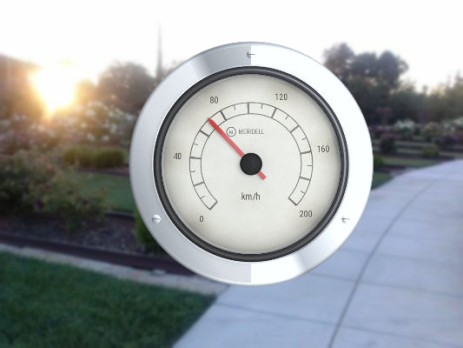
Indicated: 70km/h
